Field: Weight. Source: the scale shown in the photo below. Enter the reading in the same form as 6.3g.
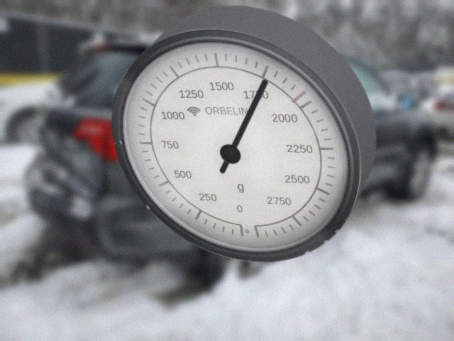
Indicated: 1775g
